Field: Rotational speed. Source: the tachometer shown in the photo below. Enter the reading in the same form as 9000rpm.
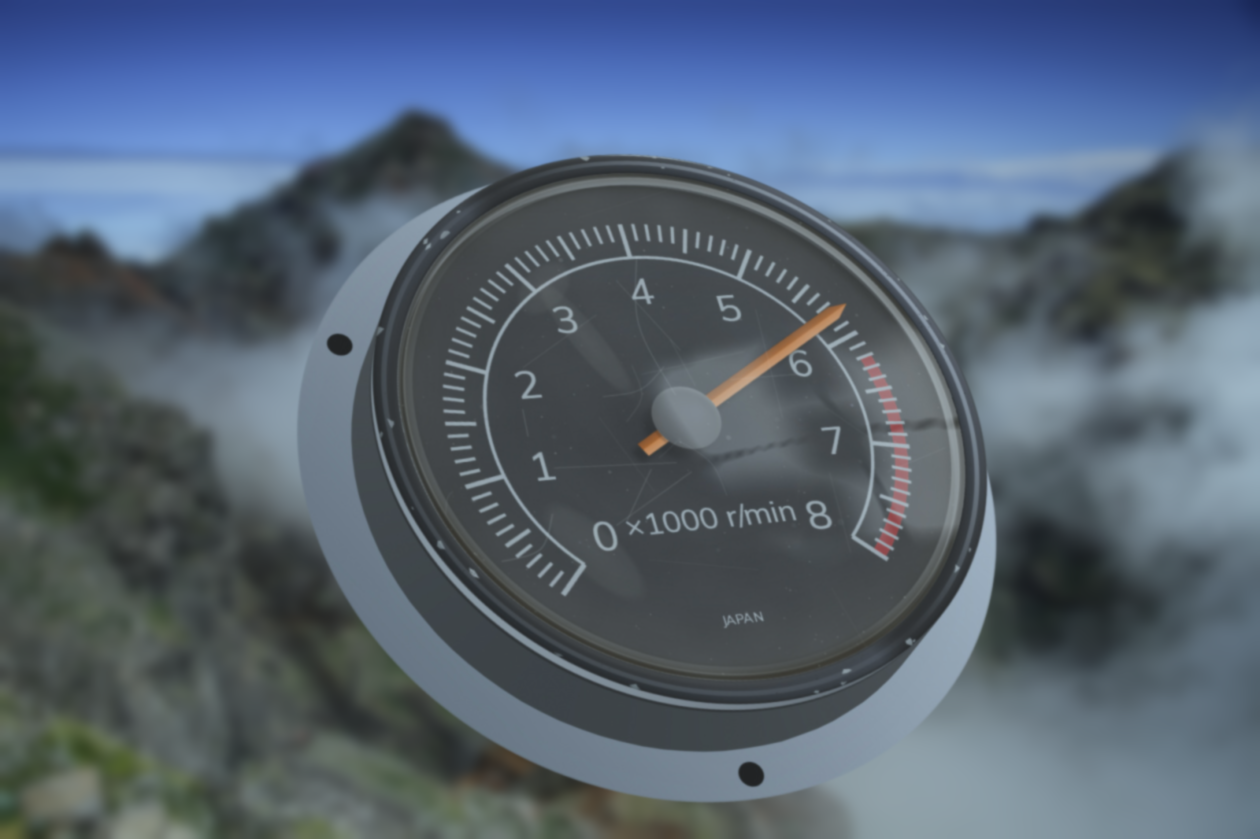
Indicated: 5800rpm
